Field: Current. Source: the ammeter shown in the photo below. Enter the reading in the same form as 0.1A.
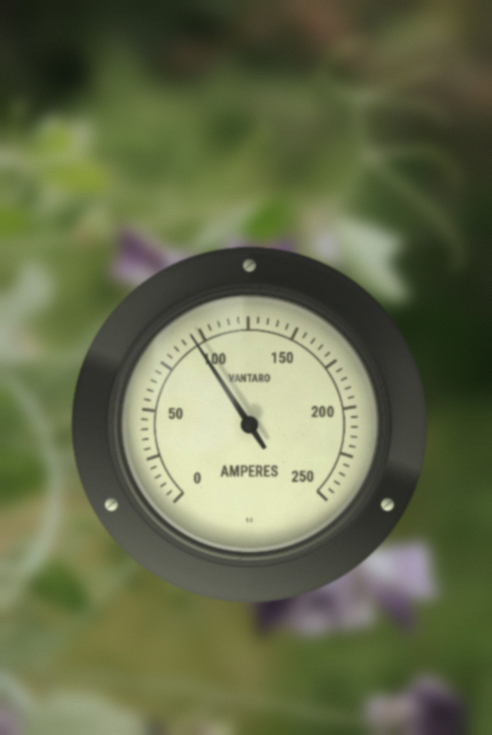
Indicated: 95A
